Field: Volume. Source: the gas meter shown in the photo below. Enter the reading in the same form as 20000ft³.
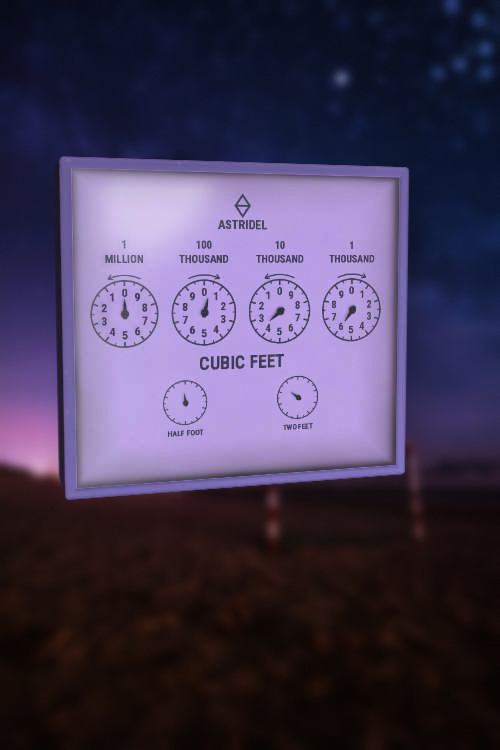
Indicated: 3600ft³
